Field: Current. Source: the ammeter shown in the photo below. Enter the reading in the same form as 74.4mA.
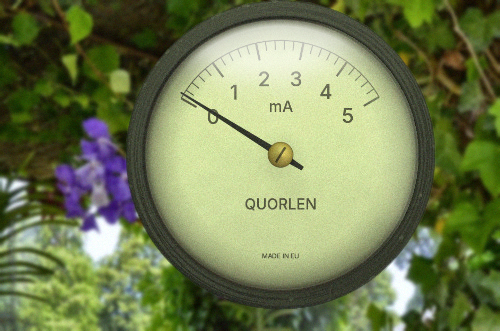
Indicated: 0.1mA
